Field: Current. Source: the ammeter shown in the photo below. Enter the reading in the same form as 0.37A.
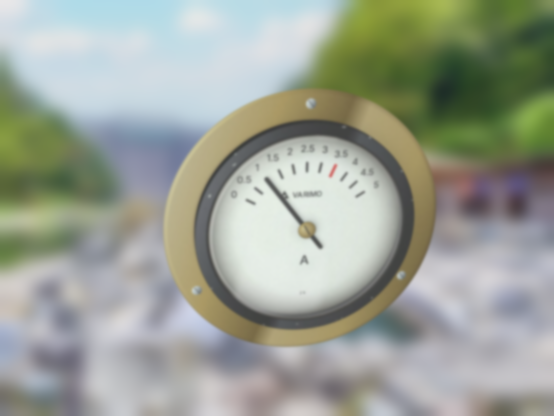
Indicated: 1A
